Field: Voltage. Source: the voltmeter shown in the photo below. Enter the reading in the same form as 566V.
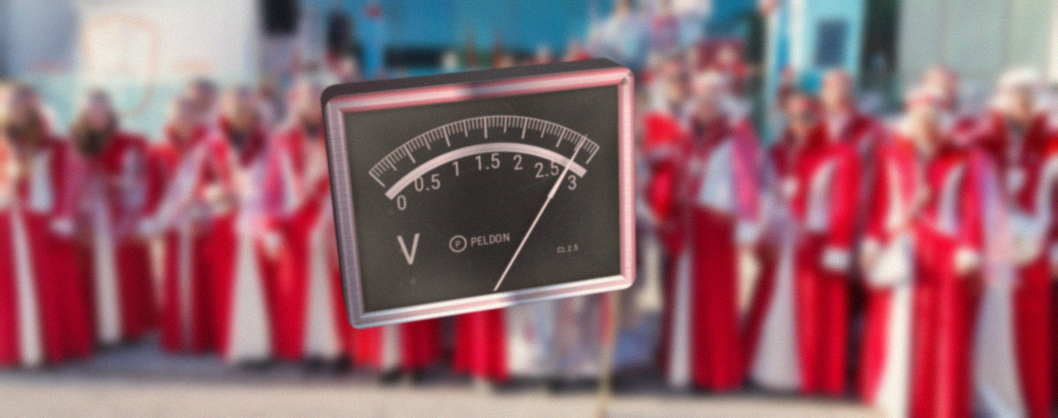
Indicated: 2.75V
